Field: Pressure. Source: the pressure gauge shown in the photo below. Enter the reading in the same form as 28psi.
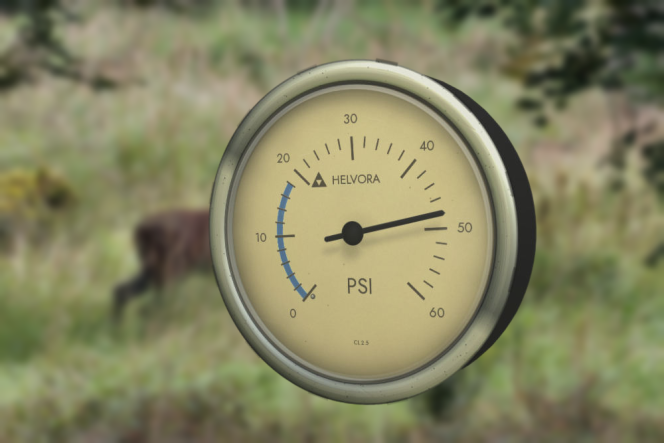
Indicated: 48psi
